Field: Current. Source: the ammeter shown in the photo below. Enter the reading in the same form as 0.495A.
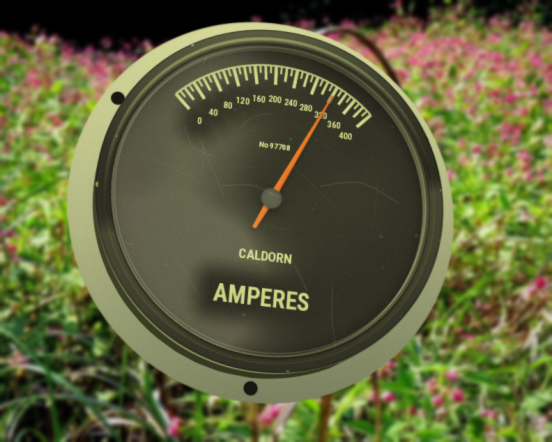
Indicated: 320A
